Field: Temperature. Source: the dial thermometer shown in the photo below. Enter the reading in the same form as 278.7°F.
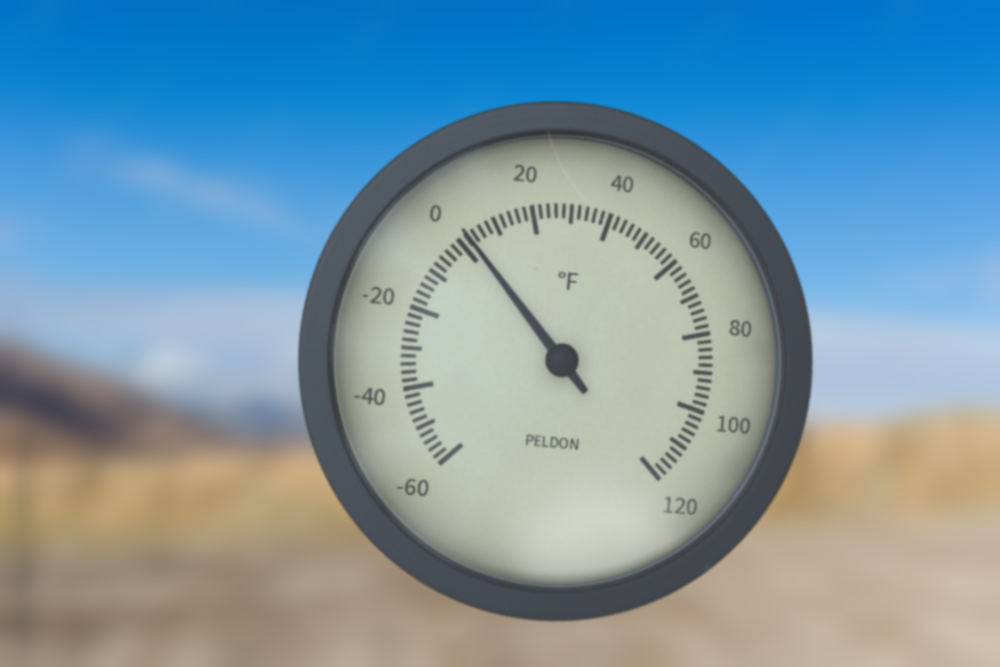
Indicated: 2°F
